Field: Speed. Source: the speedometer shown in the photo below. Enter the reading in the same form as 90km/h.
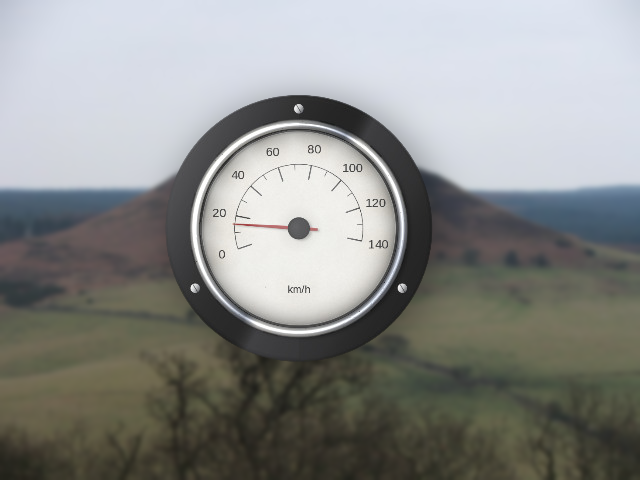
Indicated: 15km/h
